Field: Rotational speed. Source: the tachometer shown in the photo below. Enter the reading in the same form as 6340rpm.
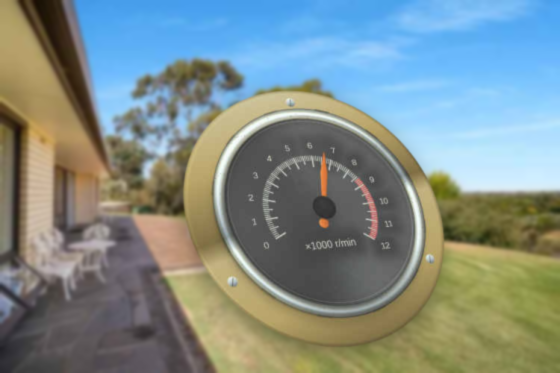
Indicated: 6500rpm
